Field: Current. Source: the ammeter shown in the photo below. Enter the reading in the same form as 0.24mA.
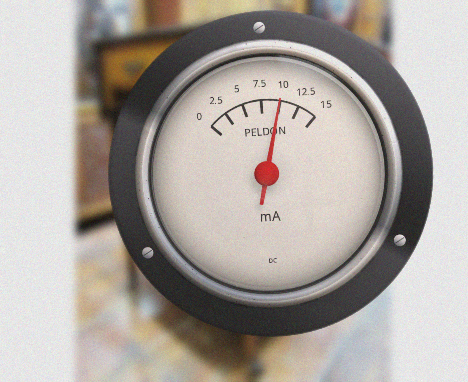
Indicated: 10mA
